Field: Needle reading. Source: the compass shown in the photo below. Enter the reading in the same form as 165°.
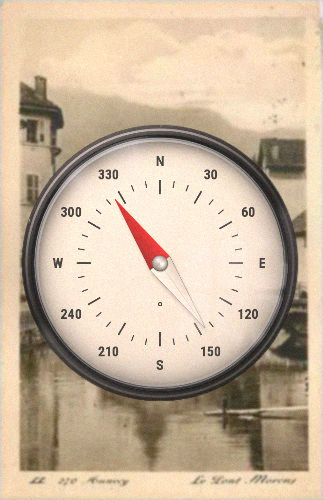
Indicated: 325°
